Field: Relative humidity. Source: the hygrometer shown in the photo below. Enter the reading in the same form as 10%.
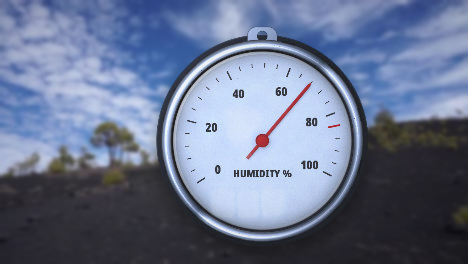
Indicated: 68%
